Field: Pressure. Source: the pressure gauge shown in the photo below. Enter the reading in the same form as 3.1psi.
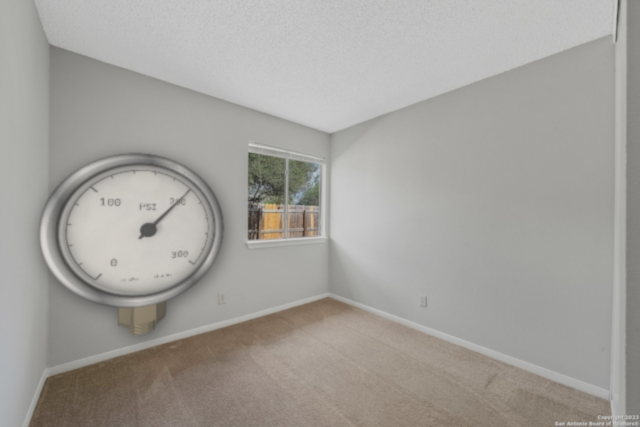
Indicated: 200psi
